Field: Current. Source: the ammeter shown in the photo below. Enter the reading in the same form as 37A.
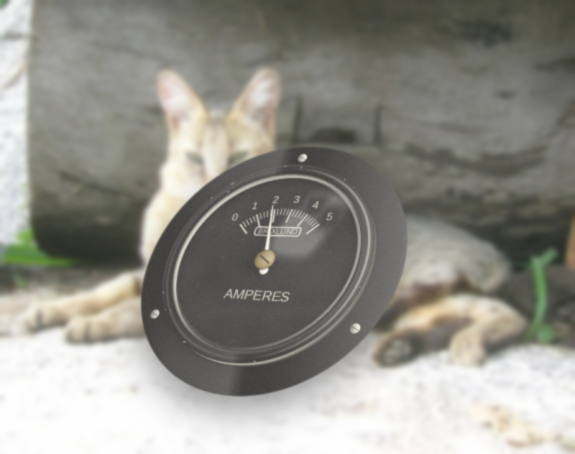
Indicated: 2A
